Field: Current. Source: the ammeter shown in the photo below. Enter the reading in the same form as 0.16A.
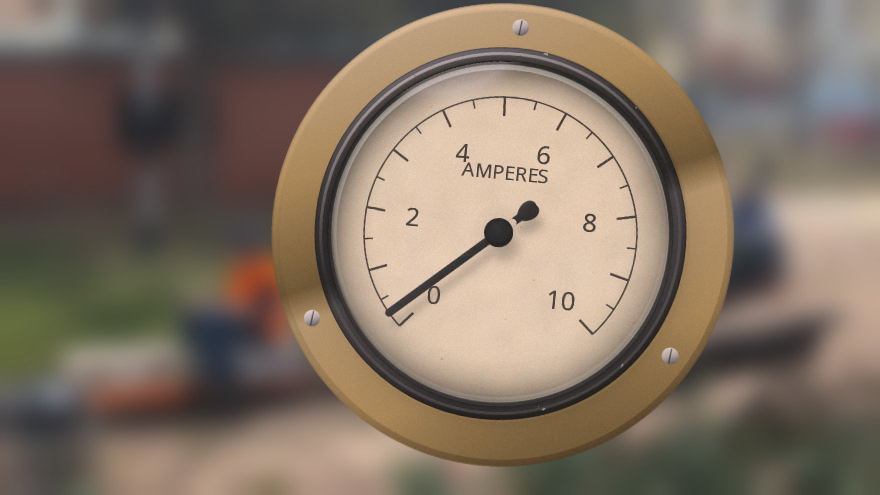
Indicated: 0.25A
